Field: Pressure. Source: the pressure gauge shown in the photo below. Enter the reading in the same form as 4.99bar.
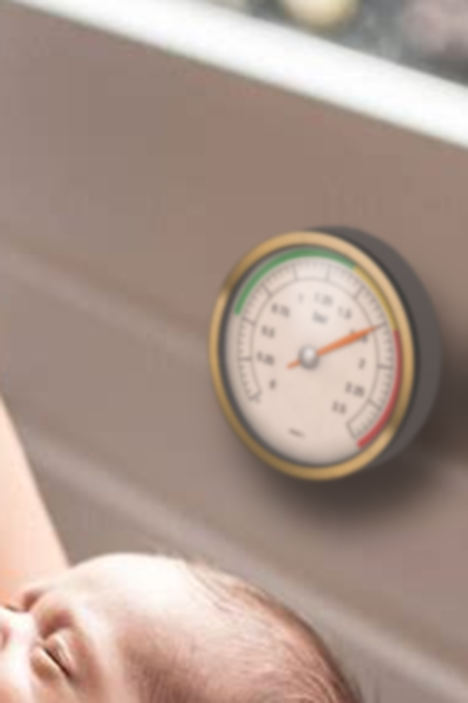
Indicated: 1.75bar
